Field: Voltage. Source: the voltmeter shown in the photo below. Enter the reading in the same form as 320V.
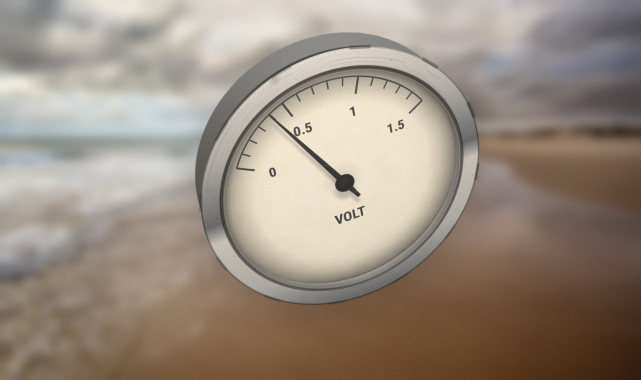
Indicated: 0.4V
